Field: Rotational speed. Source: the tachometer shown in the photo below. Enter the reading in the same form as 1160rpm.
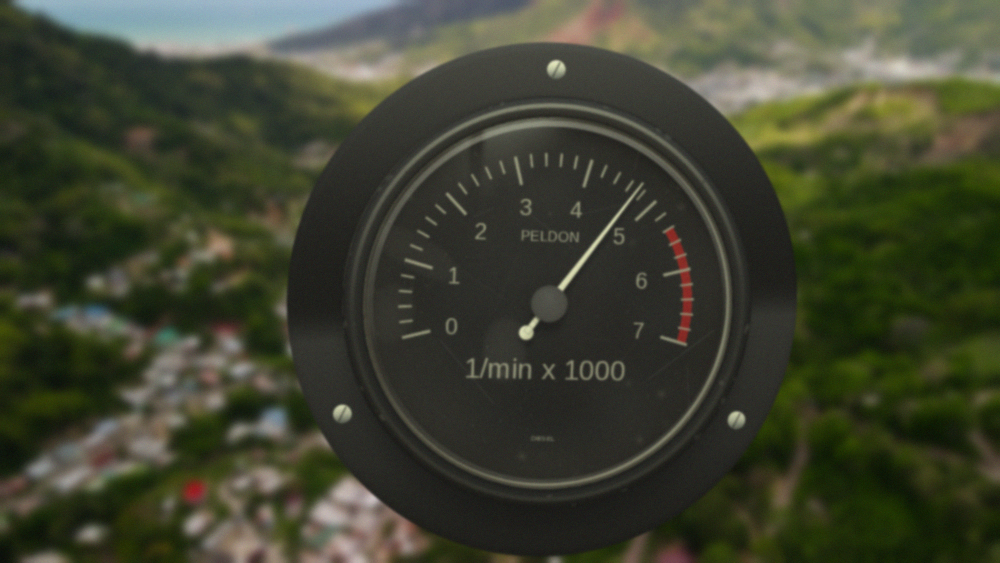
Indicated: 4700rpm
